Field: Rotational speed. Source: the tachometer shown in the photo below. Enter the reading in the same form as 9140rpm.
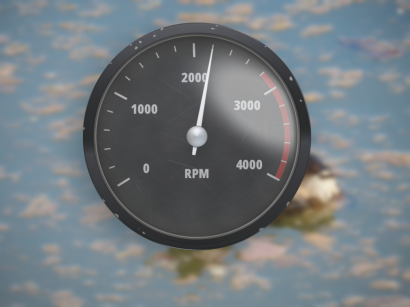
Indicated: 2200rpm
